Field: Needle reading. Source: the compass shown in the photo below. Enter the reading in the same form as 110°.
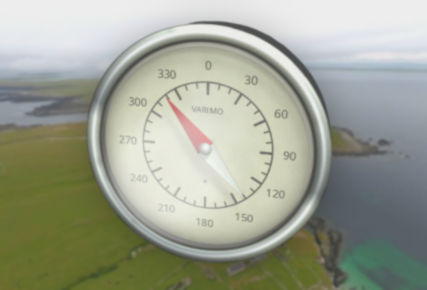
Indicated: 320°
